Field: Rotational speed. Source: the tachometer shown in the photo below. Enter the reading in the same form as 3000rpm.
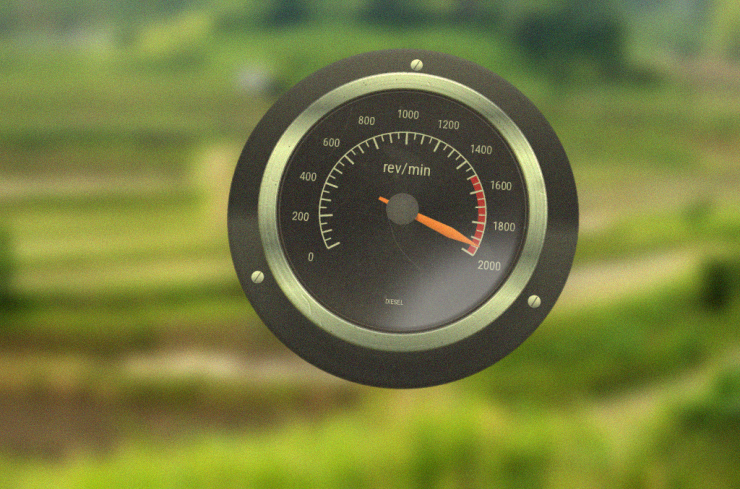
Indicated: 1950rpm
